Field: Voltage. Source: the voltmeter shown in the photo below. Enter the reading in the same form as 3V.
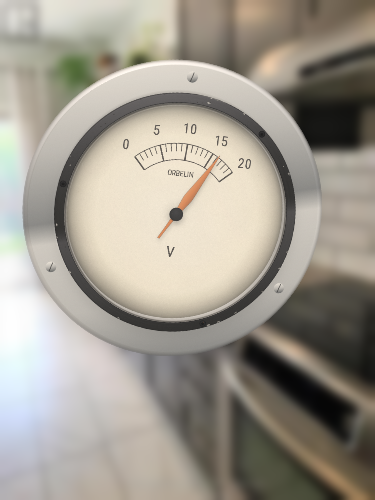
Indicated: 16V
